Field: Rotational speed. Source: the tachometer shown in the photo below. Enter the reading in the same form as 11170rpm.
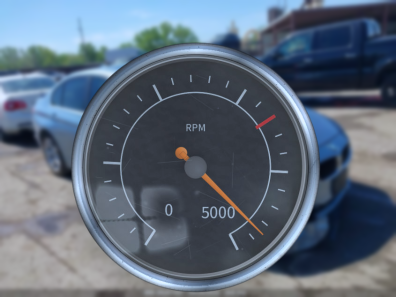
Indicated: 4700rpm
